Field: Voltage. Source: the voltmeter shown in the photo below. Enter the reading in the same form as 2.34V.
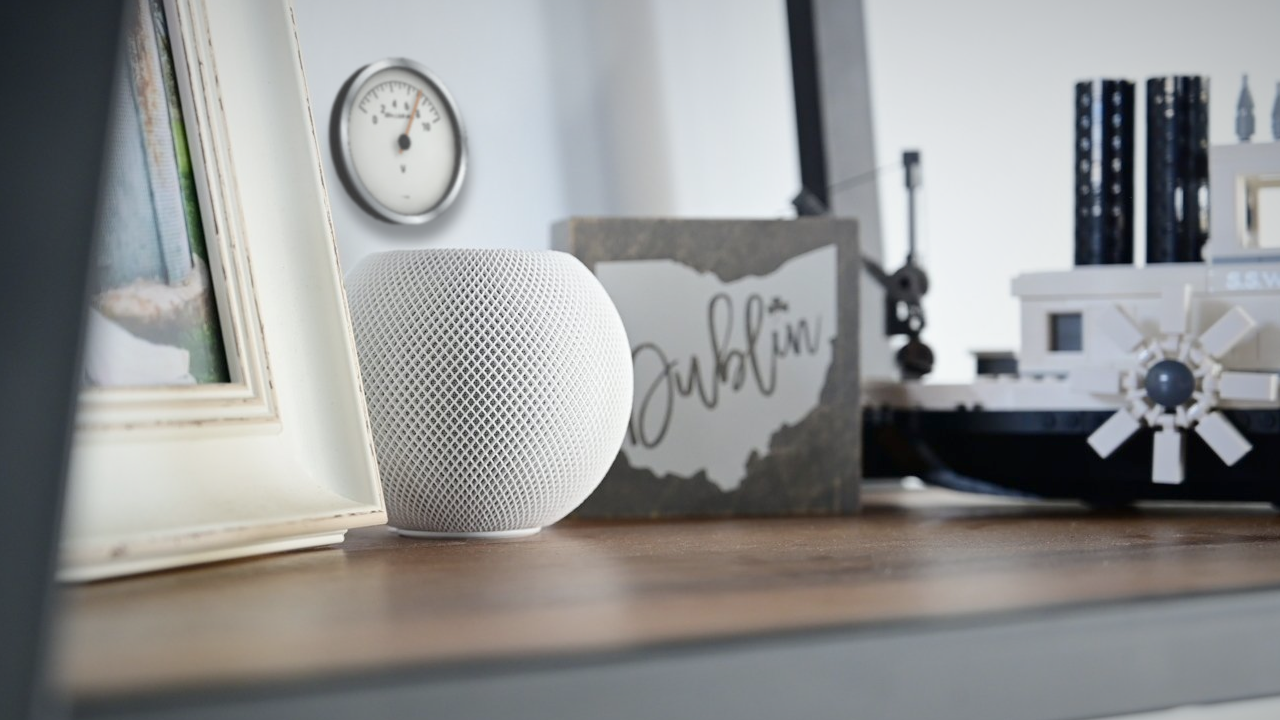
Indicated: 7V
